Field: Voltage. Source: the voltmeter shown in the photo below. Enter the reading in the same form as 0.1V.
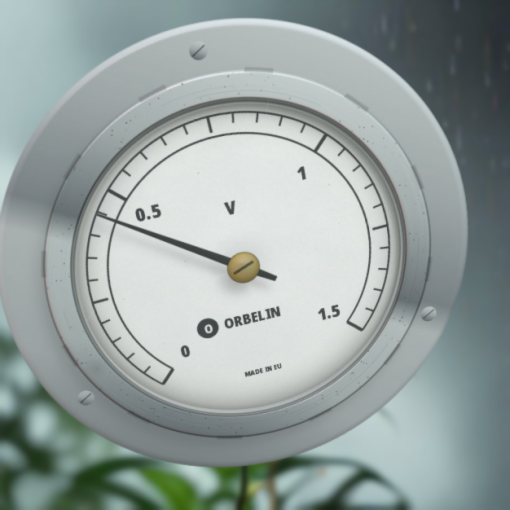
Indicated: 0.45V
